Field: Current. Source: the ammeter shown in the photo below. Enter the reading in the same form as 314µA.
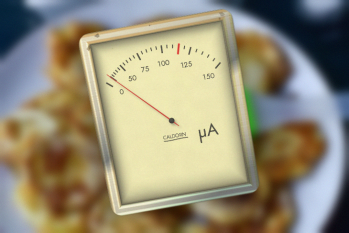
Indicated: 25µA
